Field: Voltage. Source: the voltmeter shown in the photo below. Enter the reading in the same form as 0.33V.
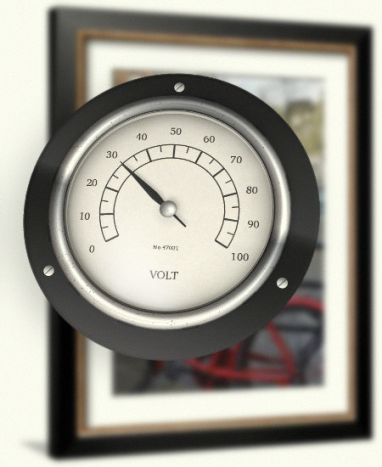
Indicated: 30V
